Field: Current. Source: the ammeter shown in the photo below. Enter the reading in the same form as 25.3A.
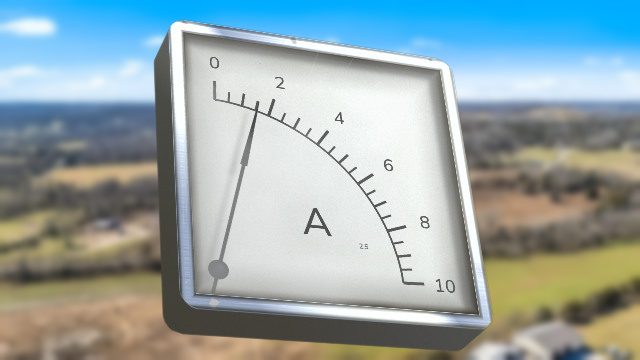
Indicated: 1.5A
